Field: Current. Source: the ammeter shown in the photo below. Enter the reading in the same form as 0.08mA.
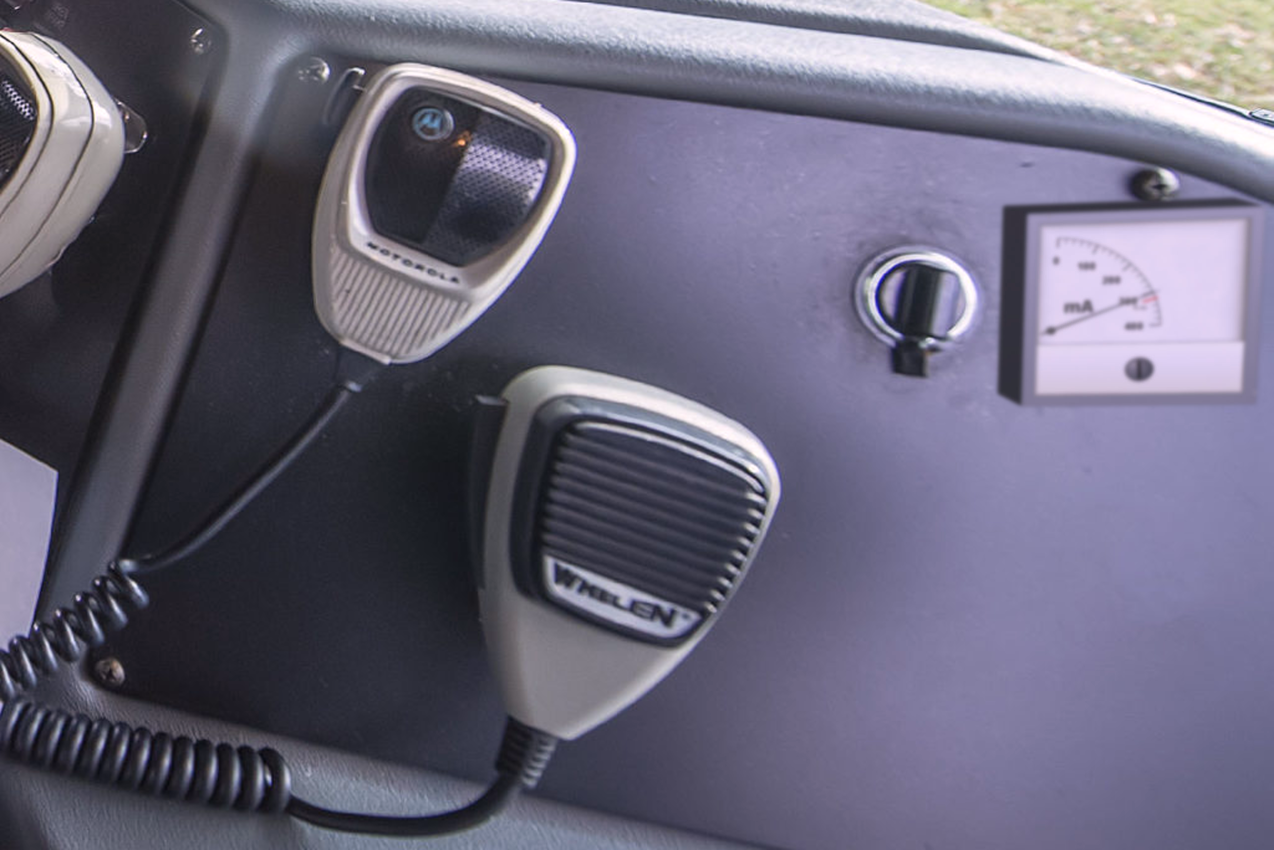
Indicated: 300mA
